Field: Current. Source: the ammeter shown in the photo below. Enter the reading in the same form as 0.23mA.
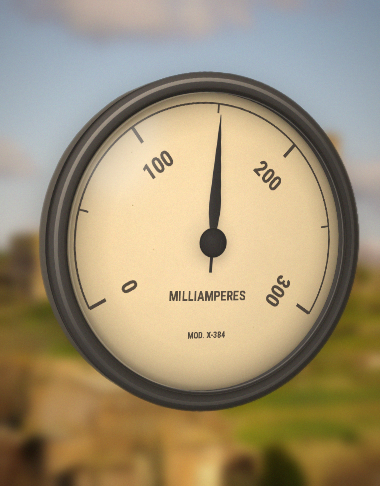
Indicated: 150mA
